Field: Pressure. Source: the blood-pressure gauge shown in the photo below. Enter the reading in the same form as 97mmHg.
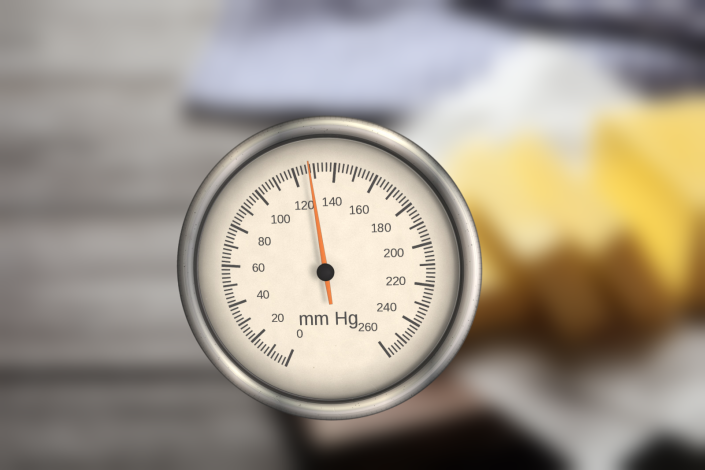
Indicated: 128mmHg
